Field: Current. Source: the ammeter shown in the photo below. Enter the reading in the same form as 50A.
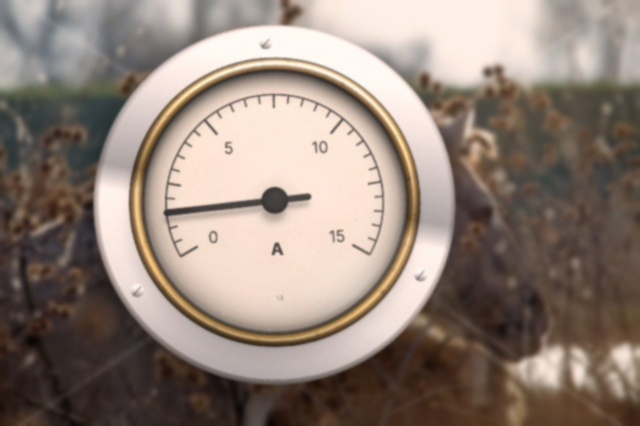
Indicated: 1.5A
